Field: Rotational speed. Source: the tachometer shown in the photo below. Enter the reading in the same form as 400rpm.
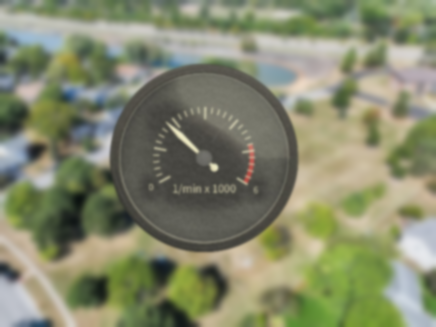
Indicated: 1800rpm
